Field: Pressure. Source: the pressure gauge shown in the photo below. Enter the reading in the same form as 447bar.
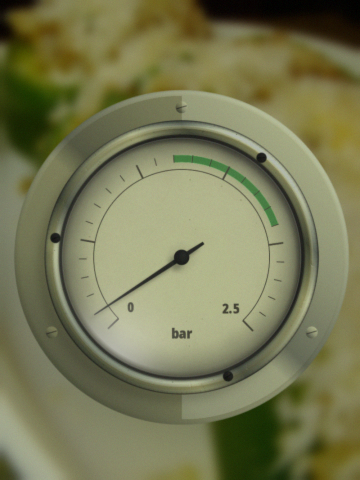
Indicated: 0.1bar
